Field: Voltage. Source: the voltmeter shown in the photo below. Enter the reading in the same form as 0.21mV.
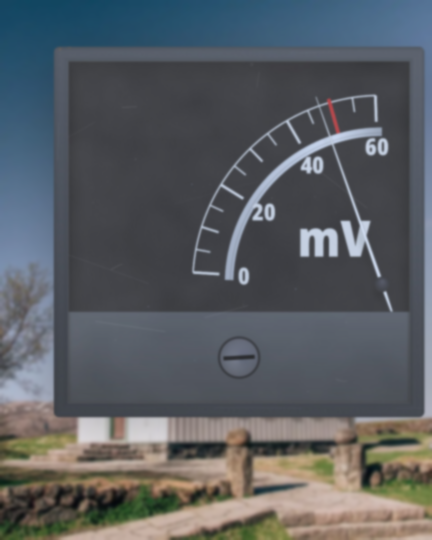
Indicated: 47.5mV
